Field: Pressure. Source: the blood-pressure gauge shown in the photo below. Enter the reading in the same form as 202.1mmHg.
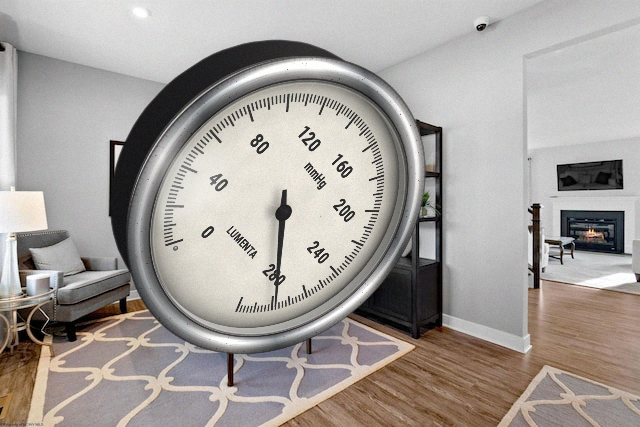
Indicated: 280mmHg
